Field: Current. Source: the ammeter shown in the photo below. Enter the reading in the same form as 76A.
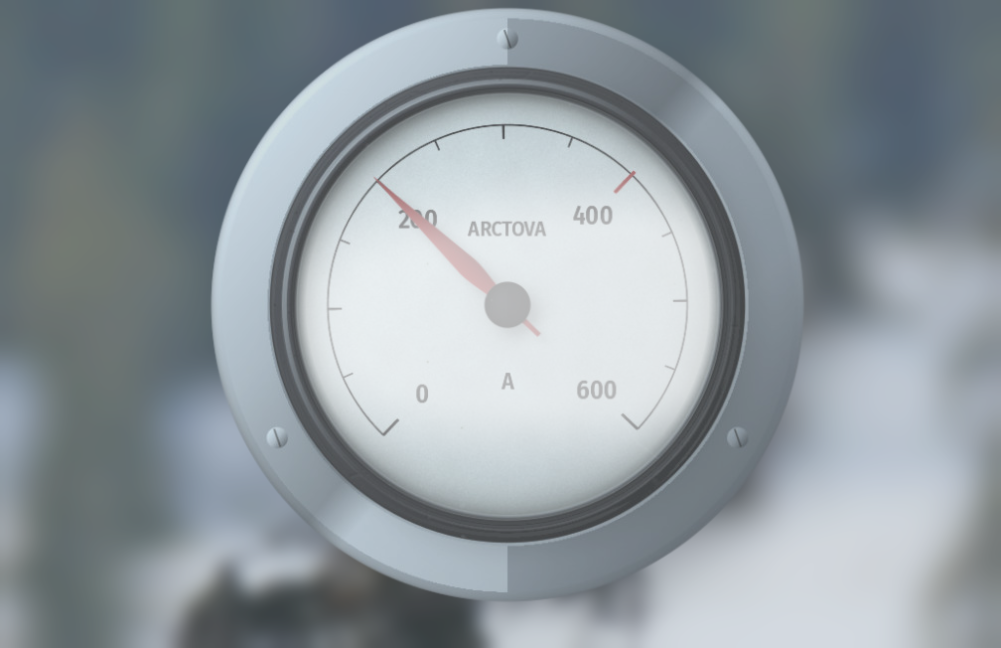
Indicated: 200A
